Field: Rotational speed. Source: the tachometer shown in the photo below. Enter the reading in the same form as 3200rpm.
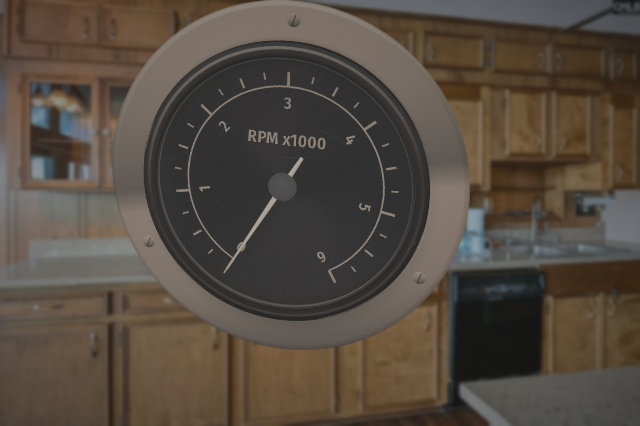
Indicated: 0rpm
